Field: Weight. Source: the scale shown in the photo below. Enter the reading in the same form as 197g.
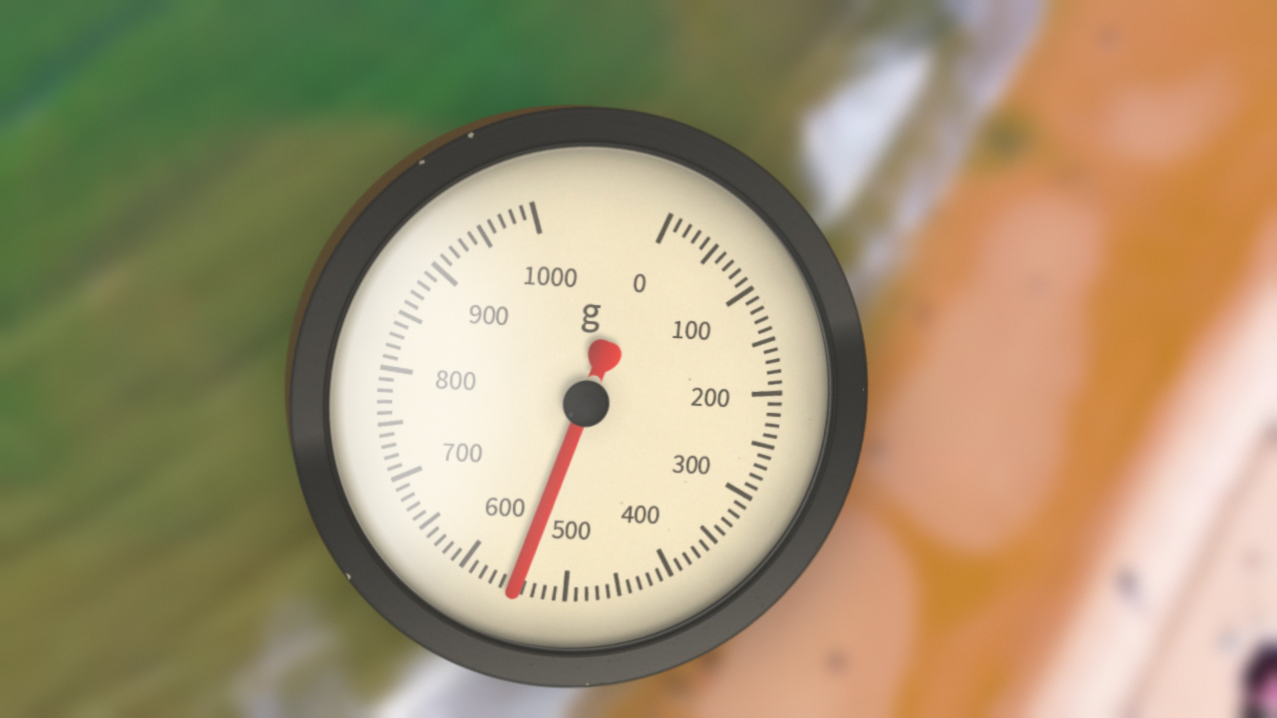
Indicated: 550g
